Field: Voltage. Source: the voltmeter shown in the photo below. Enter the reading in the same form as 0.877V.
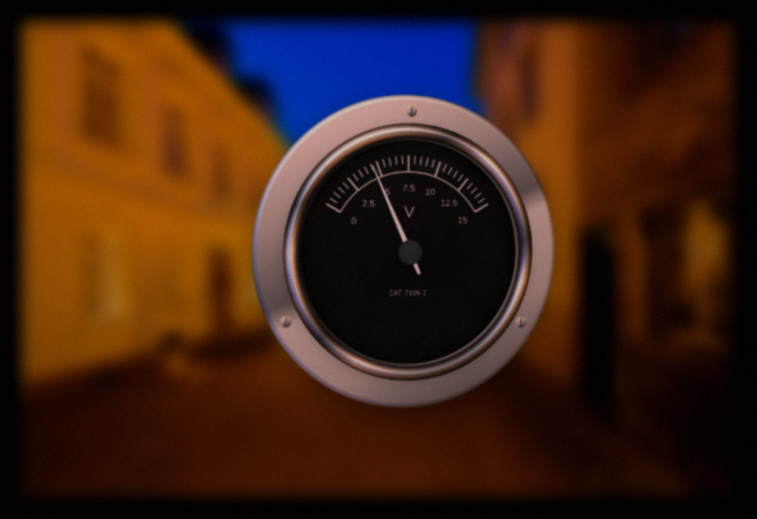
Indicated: 4.5V
